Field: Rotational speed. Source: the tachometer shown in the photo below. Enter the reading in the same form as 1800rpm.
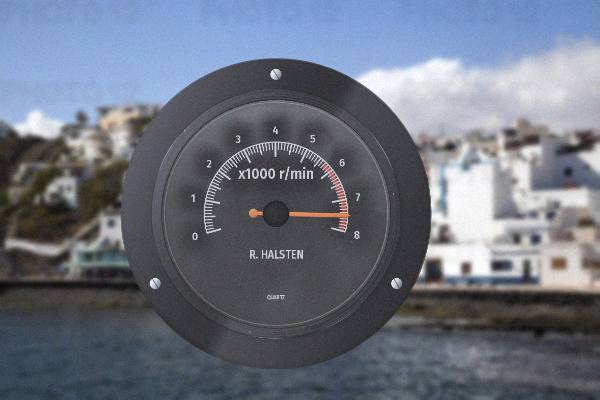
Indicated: 7500rpm
